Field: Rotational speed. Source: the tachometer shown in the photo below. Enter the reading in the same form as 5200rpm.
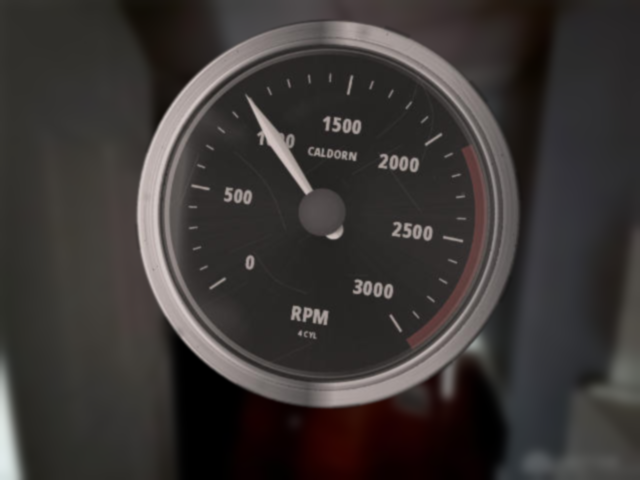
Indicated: 1000rpm
